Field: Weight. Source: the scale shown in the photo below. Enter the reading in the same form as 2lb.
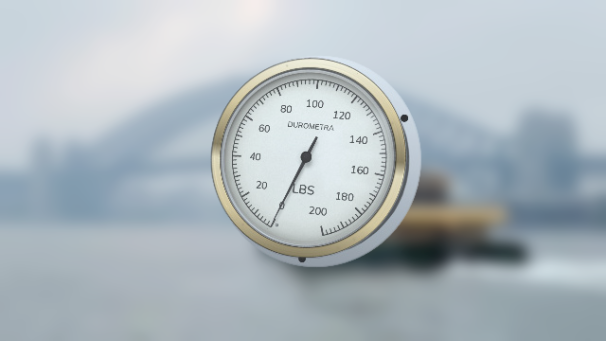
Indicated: 0lb
